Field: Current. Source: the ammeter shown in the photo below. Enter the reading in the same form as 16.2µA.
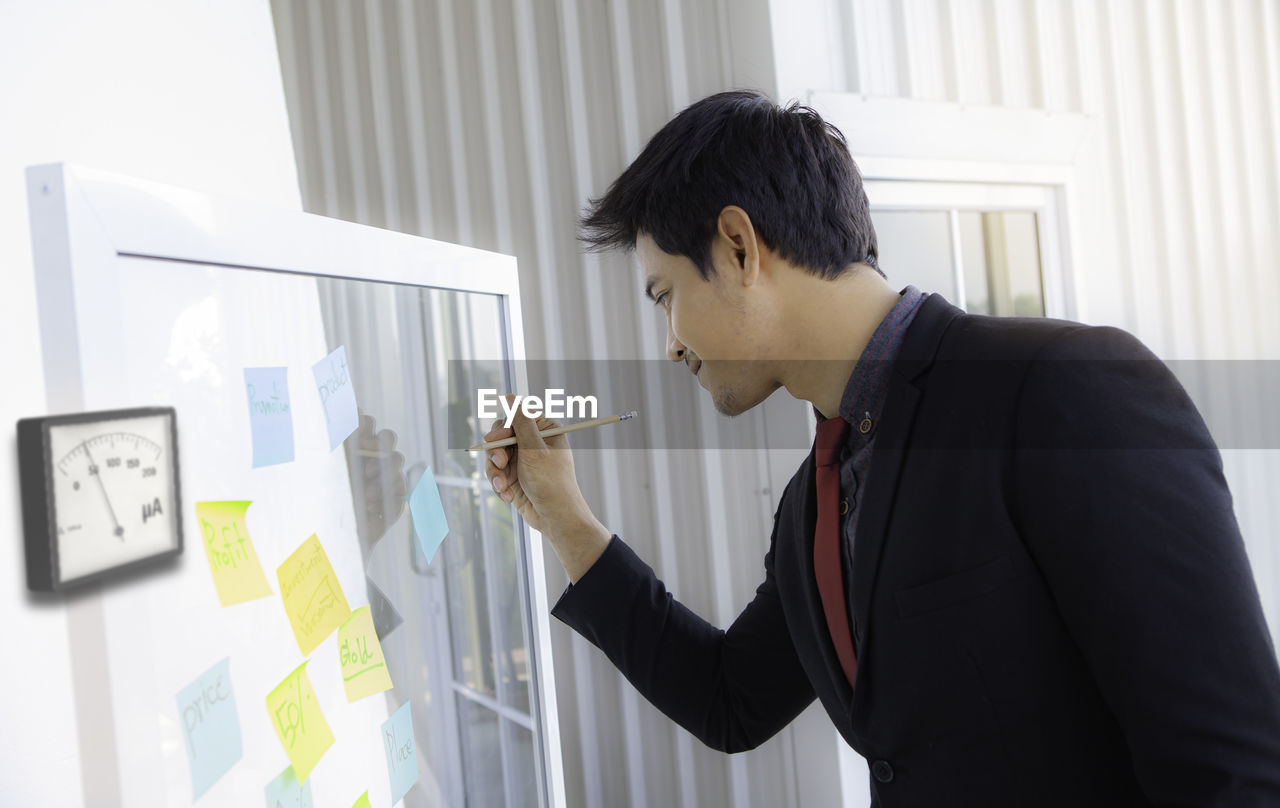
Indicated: 50µA
